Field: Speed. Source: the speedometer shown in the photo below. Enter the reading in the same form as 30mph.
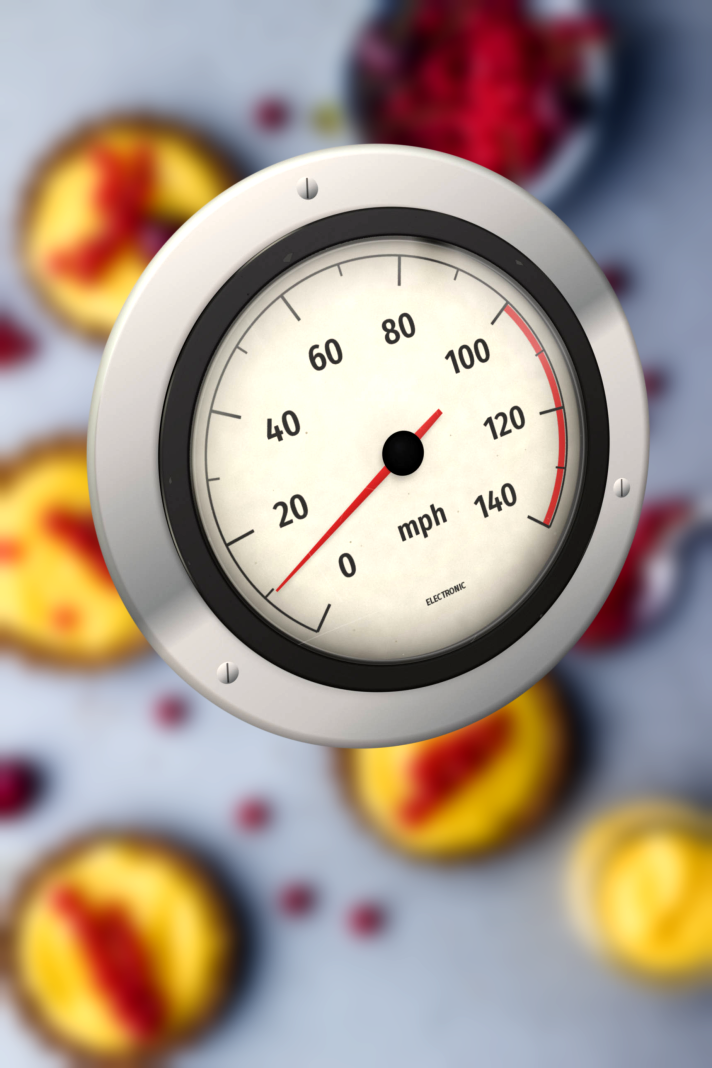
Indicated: 10mph
